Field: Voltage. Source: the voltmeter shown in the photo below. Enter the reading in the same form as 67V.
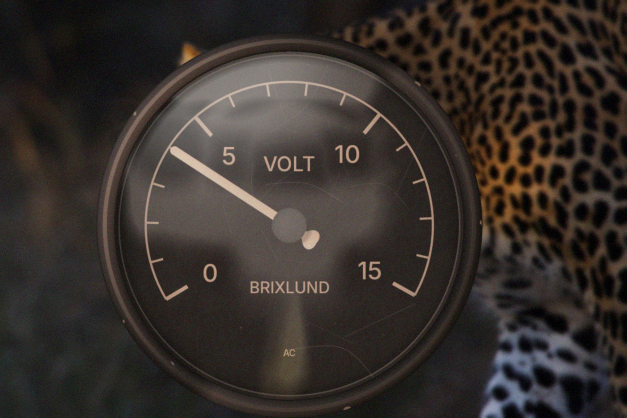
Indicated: 4V
